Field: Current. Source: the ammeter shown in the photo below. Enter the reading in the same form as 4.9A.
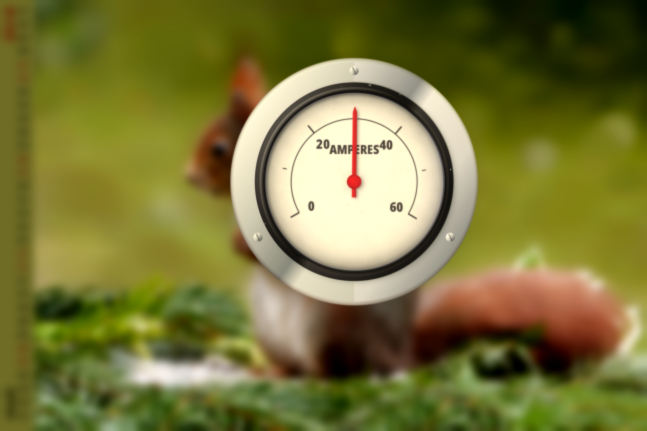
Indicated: 30A
